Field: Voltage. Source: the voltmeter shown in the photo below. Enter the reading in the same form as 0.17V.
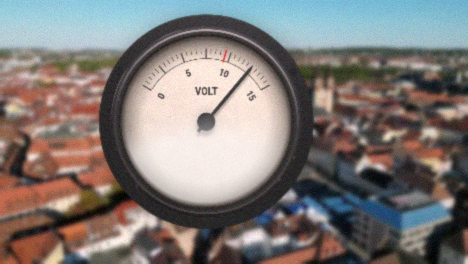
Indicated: 12.5V
